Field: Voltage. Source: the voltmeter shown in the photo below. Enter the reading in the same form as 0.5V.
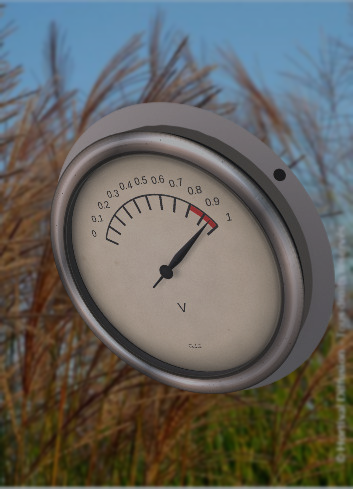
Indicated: 0.95V
